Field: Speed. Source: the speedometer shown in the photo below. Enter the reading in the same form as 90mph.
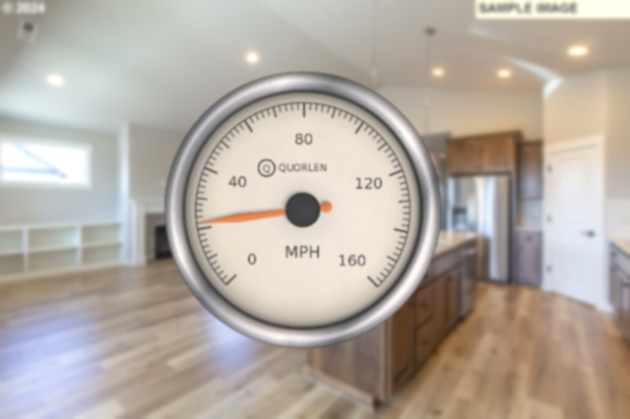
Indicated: 22mph
